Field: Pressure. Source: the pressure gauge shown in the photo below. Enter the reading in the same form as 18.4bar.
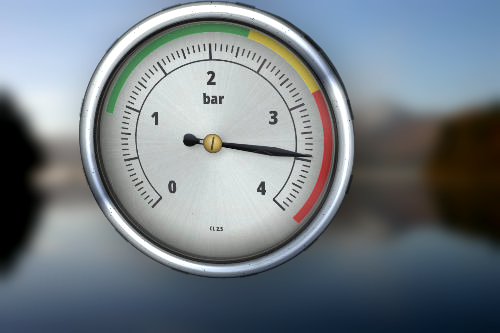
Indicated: 3.45bar
